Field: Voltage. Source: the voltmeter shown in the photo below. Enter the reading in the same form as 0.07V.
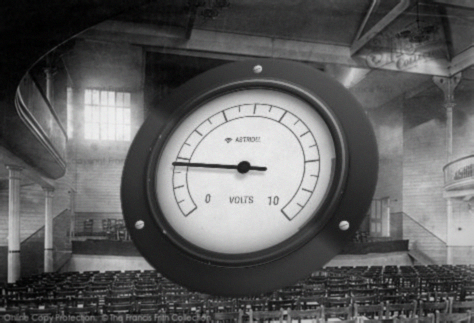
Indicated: 1.75V
